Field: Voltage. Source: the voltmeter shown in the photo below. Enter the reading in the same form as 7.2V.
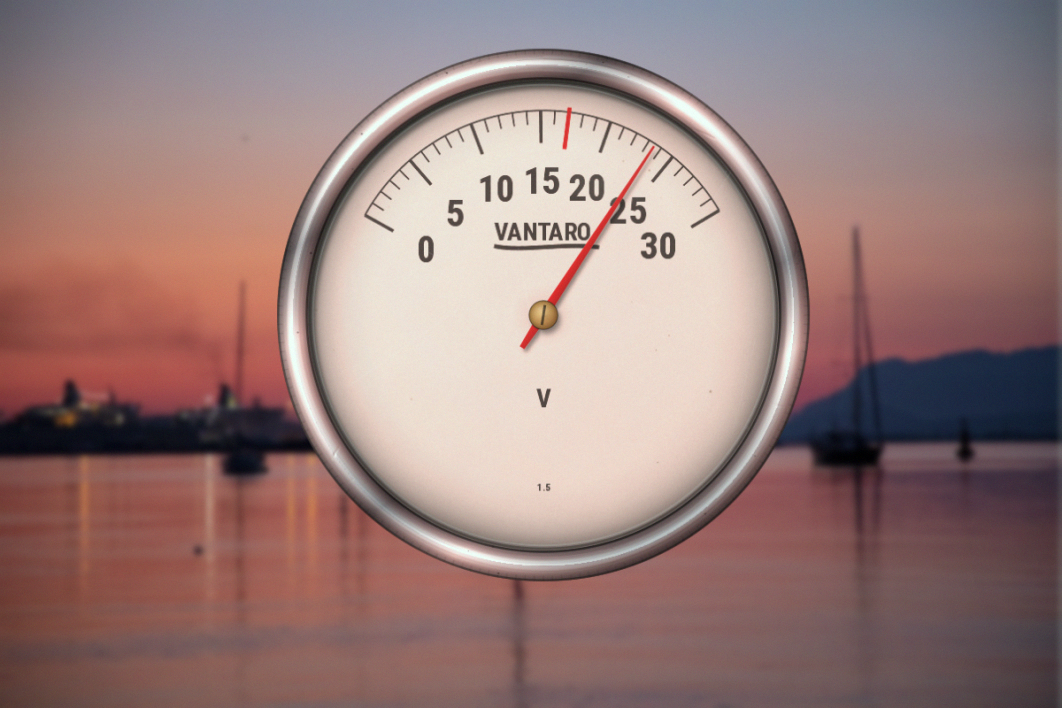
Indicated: 23.5V
